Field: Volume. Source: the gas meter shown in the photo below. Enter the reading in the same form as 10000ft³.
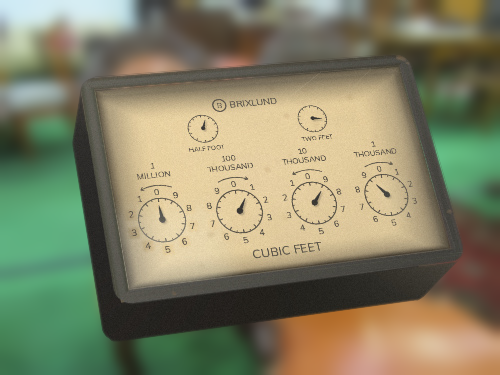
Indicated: 8900ft³
